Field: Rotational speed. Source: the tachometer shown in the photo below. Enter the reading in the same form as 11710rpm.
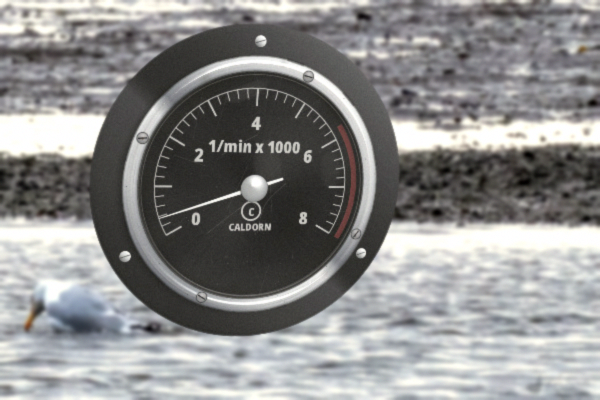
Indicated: 400rpm
